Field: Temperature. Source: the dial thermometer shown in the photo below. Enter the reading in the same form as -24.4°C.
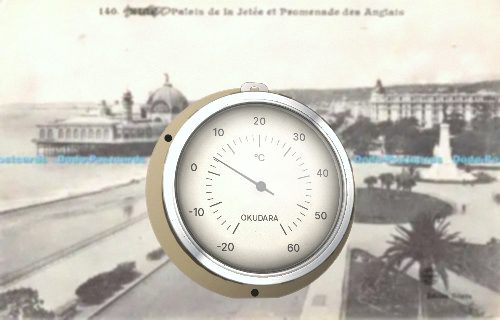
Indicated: 4°C
